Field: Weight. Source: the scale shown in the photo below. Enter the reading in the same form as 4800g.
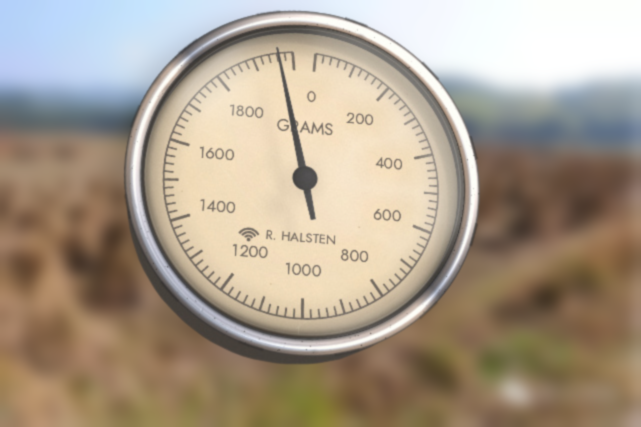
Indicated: 1960g
